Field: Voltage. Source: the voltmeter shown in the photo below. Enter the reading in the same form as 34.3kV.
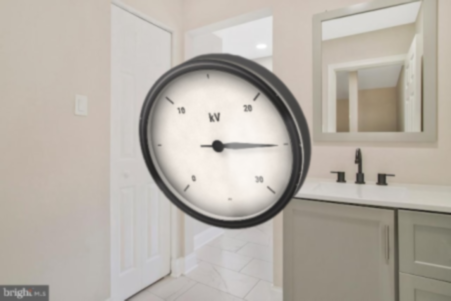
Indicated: 25kV
